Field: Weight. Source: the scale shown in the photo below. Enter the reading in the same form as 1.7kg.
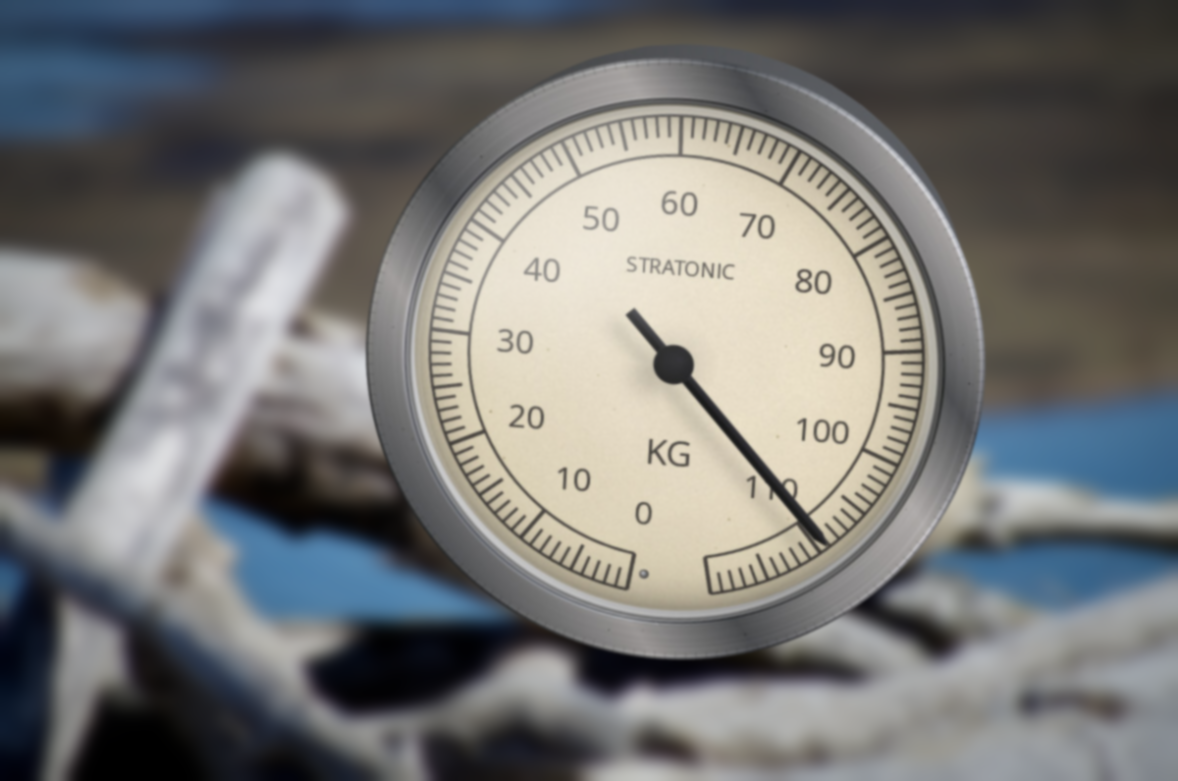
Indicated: 109kg
